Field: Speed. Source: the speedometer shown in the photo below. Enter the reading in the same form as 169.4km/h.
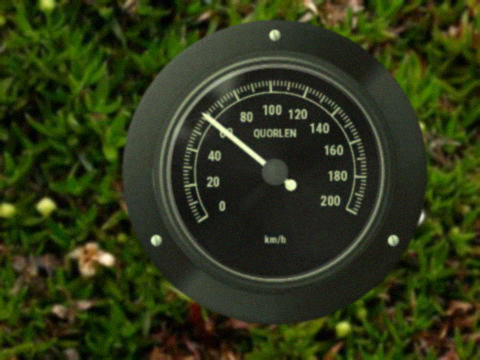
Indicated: 60km/h
